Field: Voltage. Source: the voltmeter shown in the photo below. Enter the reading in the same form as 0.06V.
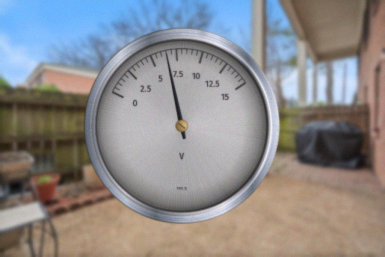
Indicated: 6.5V
